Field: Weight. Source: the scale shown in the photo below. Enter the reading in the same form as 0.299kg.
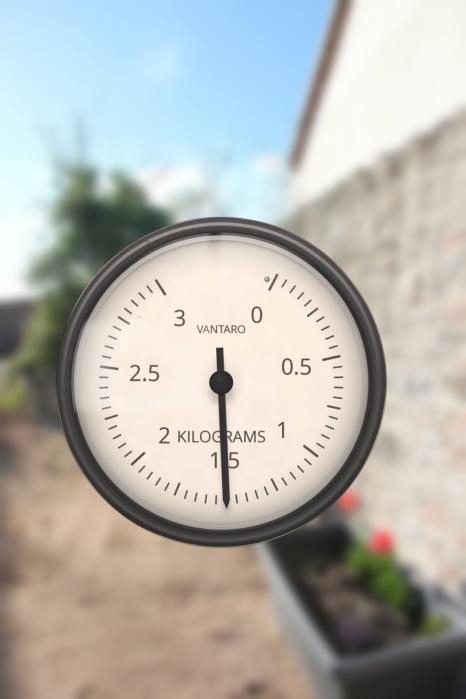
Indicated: 1.5kg
